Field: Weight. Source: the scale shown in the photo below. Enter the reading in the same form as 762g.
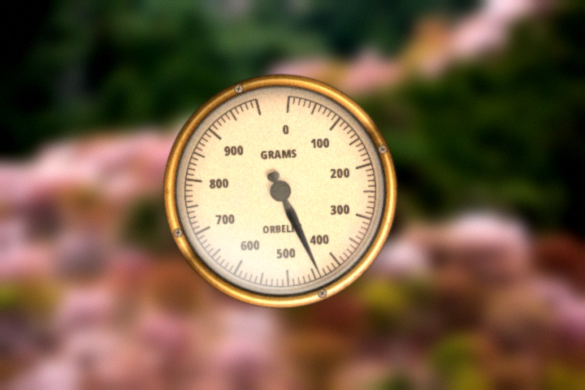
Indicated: 440g
